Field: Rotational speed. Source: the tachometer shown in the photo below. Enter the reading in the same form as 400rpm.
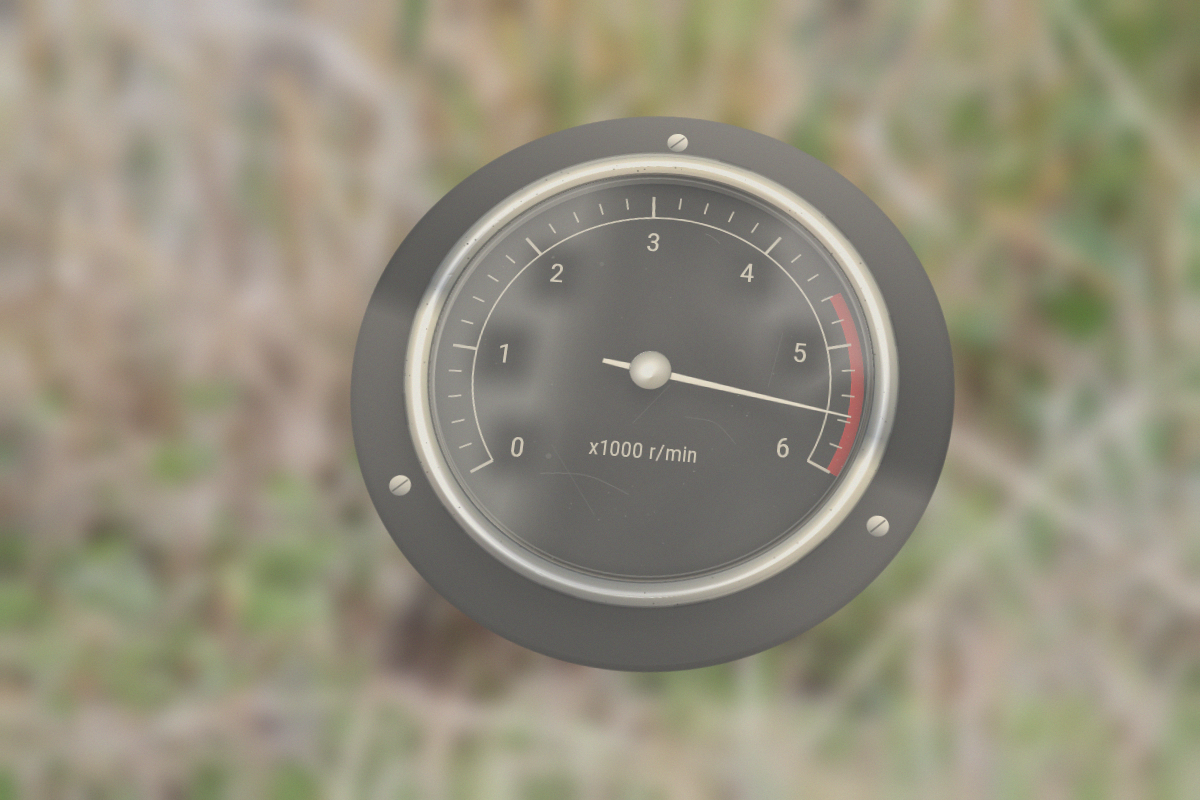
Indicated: 5600rpm
